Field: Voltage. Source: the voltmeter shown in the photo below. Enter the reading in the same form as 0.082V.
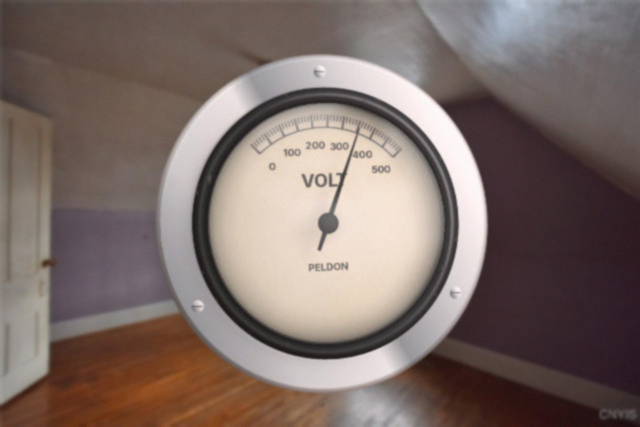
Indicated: 350V
